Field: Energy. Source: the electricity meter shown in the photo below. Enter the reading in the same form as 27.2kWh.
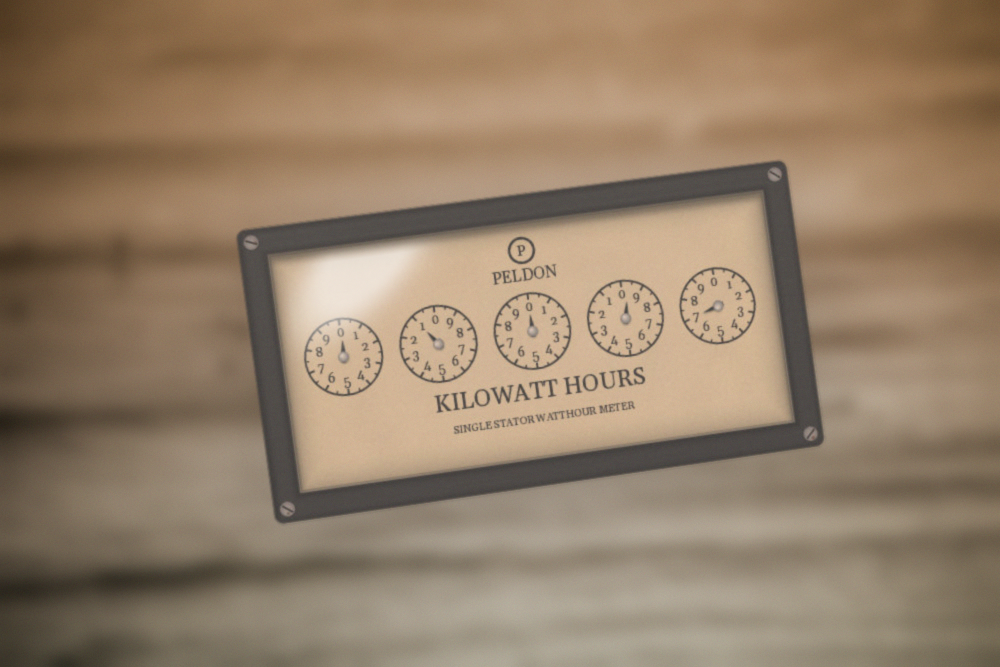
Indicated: 997kWh
